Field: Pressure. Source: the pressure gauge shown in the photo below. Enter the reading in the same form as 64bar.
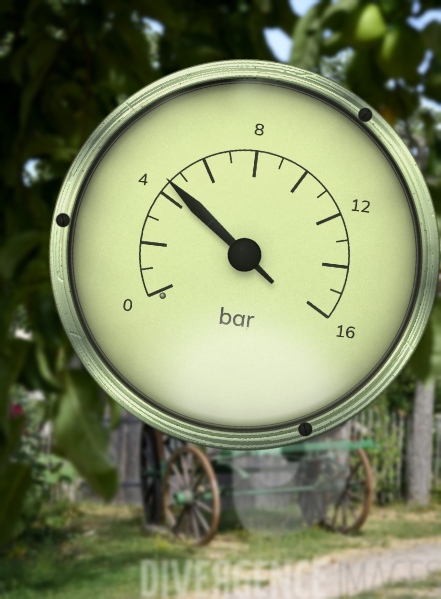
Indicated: 4.5bar
